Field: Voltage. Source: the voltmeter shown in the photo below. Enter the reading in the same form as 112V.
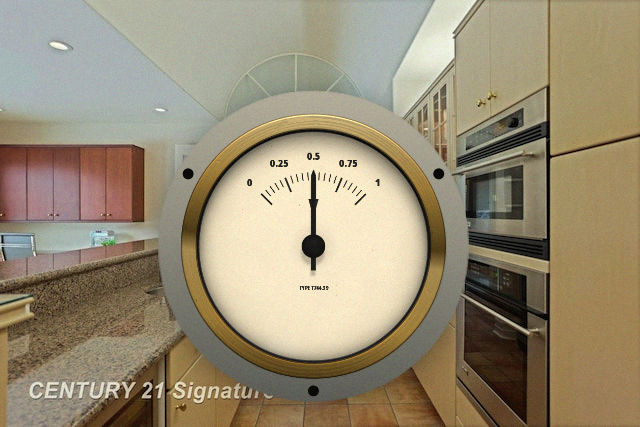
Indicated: 0.5V
